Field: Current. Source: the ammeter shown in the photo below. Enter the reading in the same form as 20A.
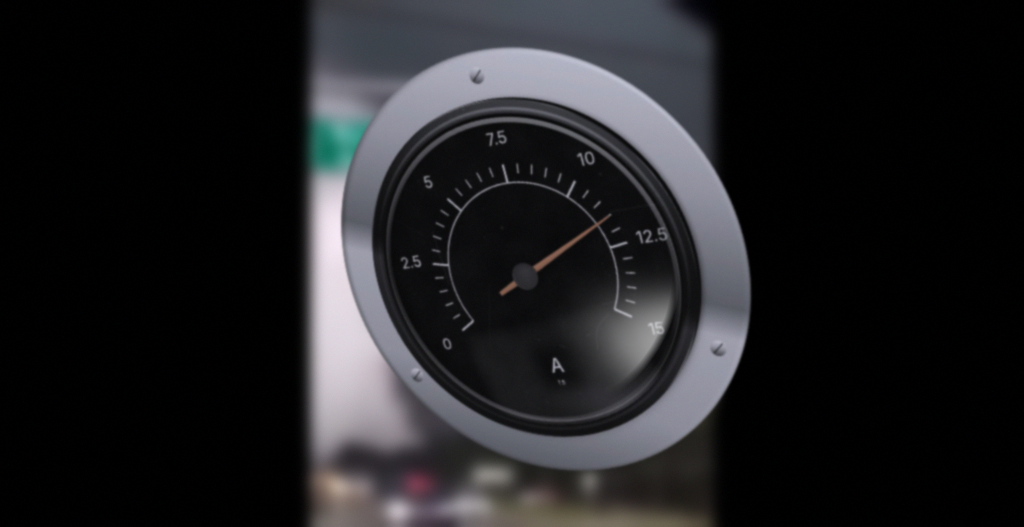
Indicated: 11.5A
